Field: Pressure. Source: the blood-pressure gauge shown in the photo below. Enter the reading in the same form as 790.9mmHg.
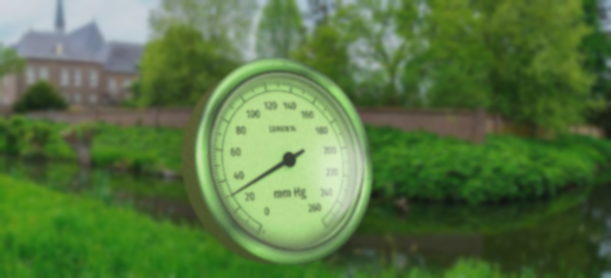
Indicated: 30mmHg
